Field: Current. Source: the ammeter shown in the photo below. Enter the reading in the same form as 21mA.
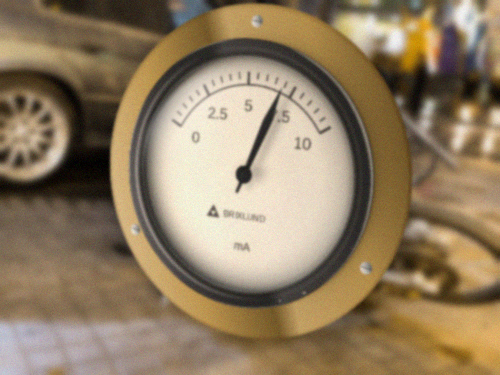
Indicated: 7mA
